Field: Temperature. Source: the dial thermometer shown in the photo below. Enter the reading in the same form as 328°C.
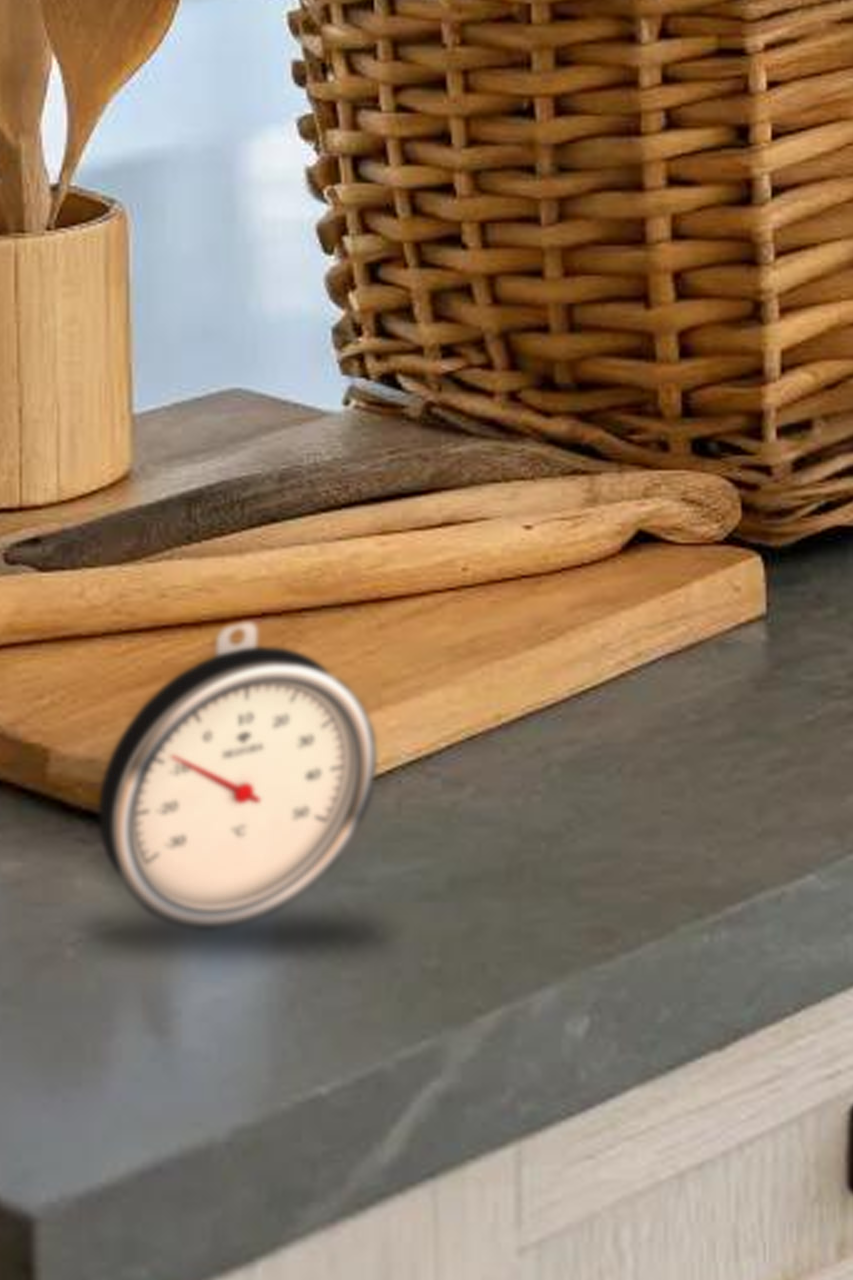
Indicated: -8°C
